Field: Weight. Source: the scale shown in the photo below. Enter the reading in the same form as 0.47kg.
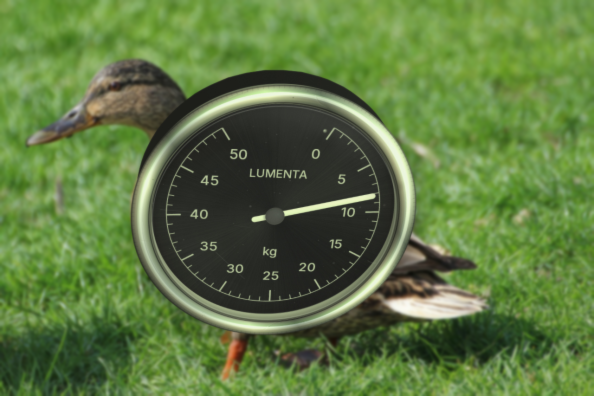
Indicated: 8kg
